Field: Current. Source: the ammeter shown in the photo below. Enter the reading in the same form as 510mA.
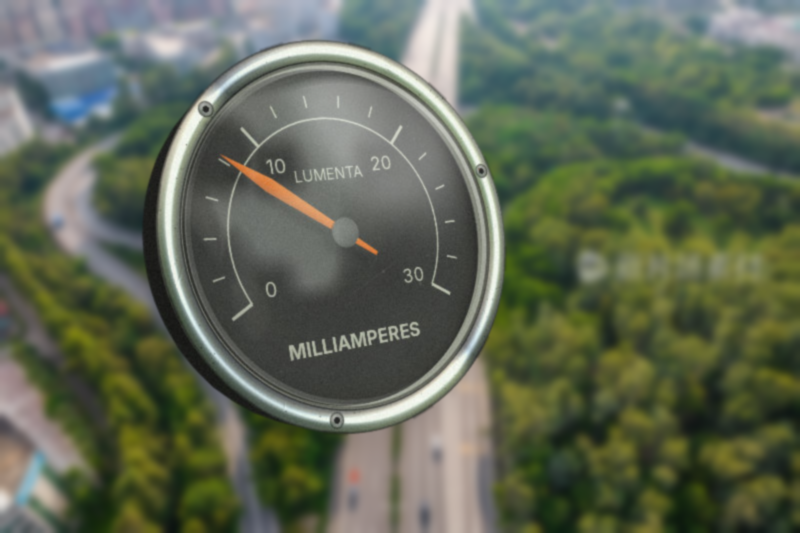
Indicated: 8mA
